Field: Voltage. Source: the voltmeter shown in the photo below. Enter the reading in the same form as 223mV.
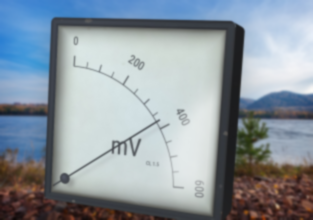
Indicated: 375mV
